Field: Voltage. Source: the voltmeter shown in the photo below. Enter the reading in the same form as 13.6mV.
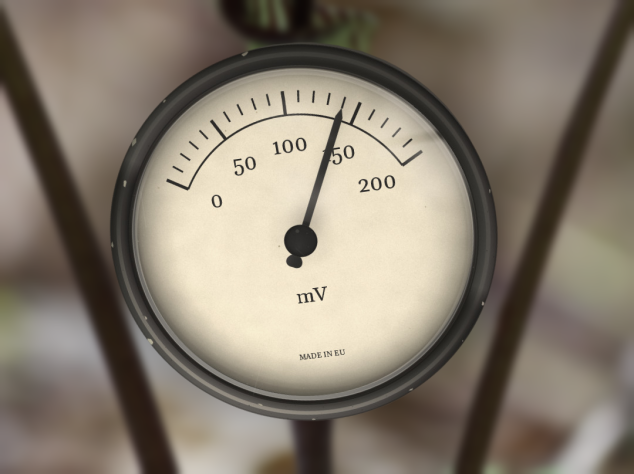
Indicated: 140mV
